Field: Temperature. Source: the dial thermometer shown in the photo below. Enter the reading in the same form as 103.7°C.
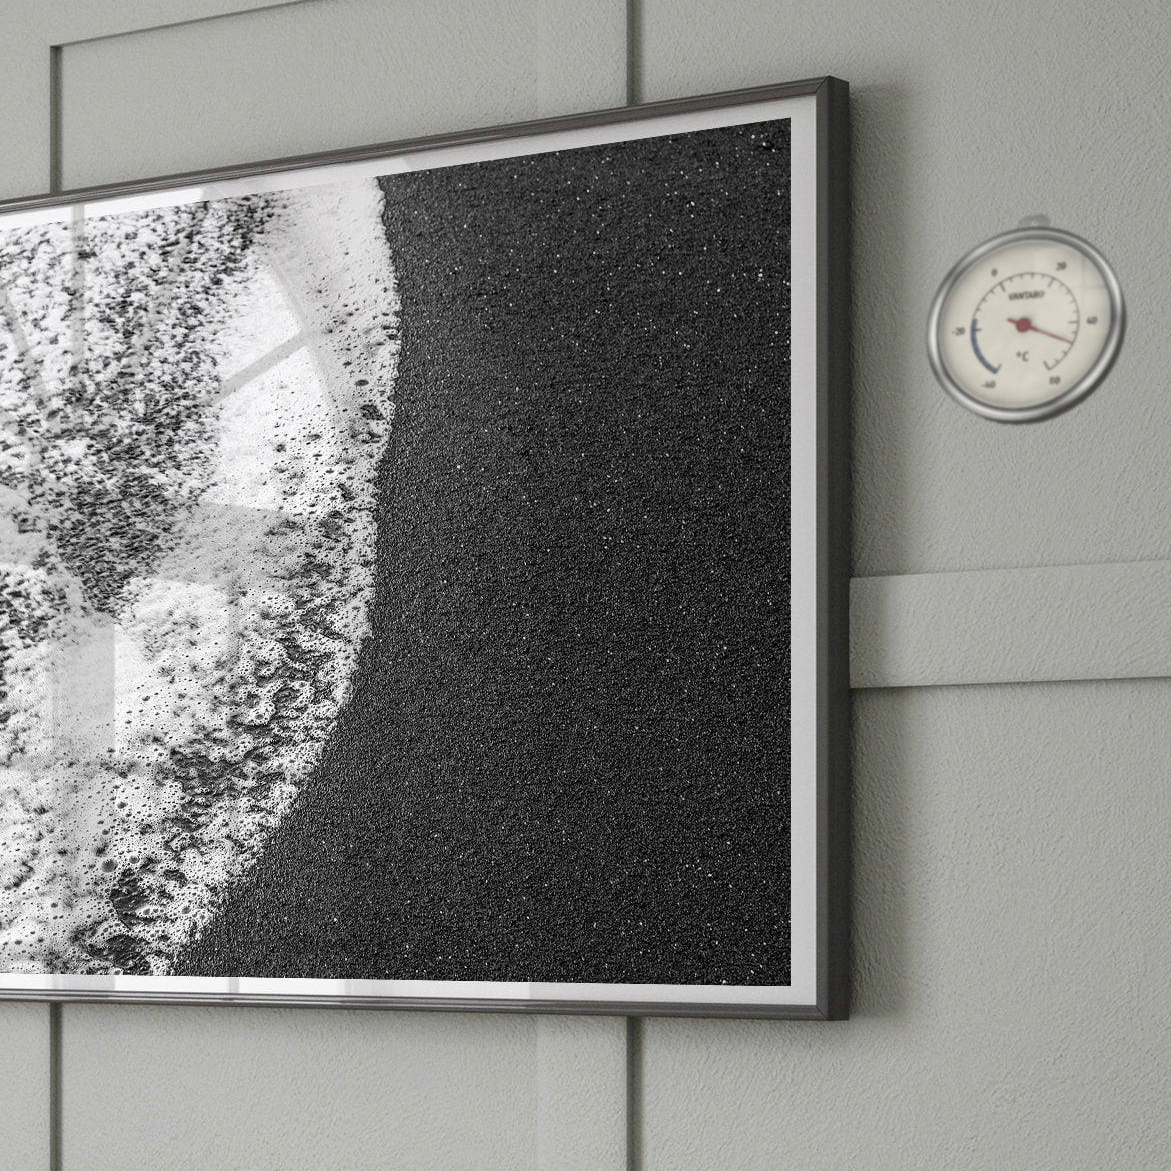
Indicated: 48°C
